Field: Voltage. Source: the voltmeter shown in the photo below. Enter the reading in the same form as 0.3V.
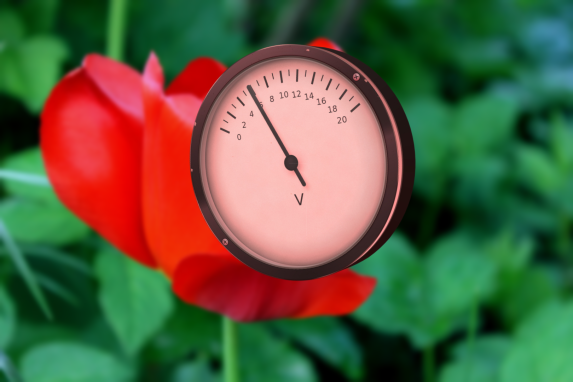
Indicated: 6V
